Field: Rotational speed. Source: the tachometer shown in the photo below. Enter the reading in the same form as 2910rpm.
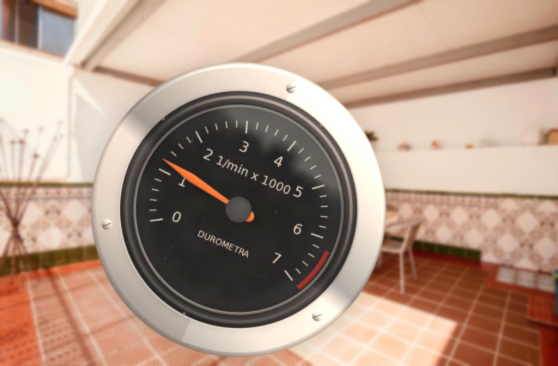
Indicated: 1200rpm
